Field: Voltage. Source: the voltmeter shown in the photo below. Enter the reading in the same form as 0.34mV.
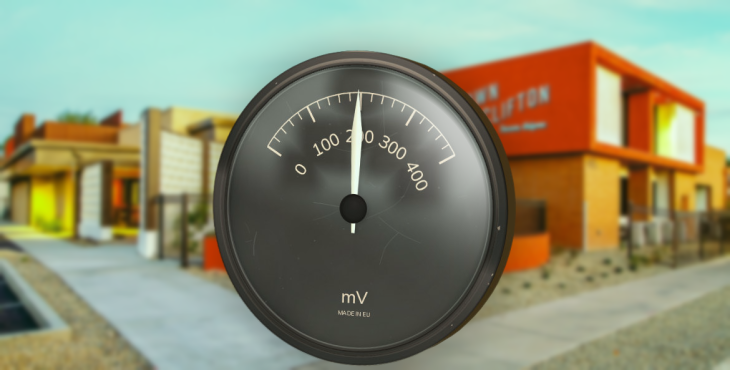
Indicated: 200mV
